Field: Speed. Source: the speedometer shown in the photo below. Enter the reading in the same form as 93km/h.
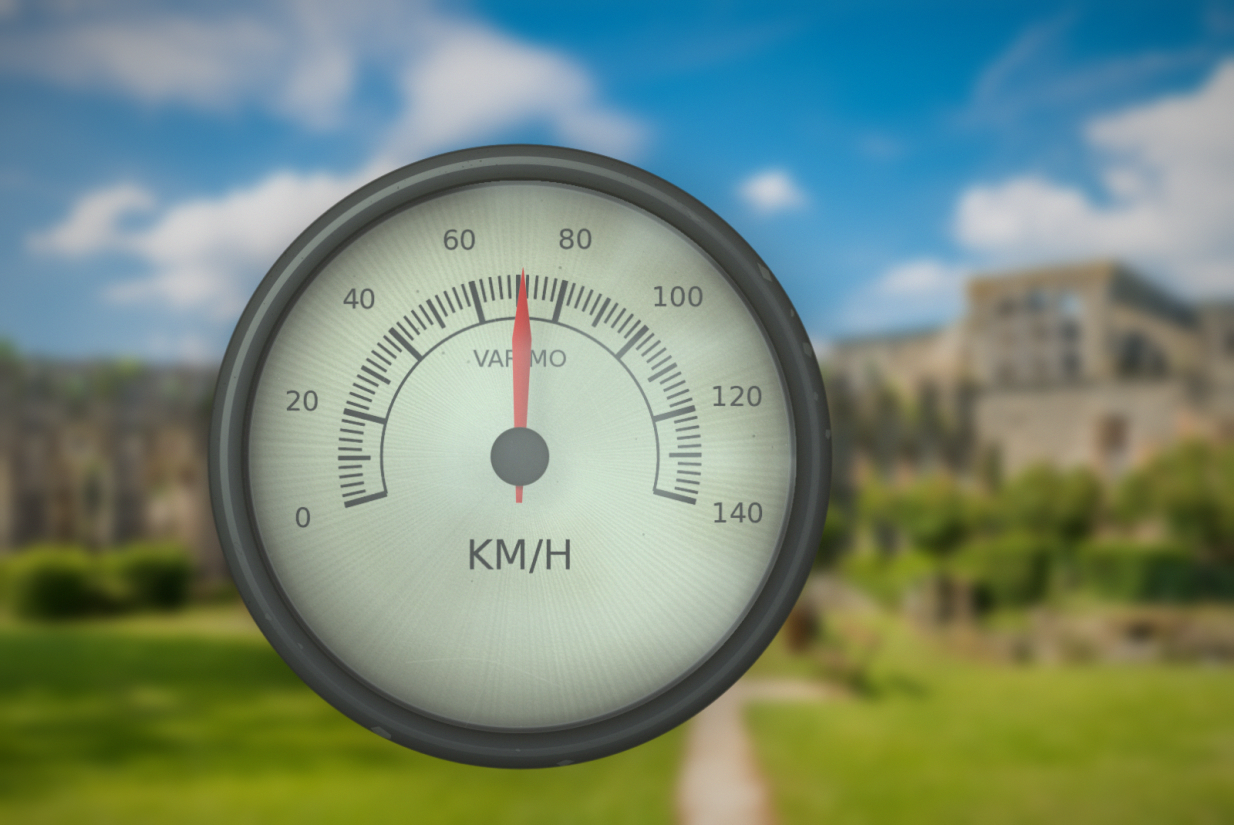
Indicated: 71km/h
